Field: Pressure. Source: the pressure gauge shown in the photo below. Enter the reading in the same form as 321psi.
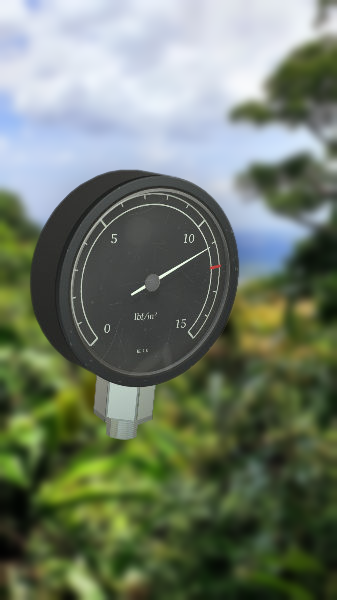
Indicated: 11psi
